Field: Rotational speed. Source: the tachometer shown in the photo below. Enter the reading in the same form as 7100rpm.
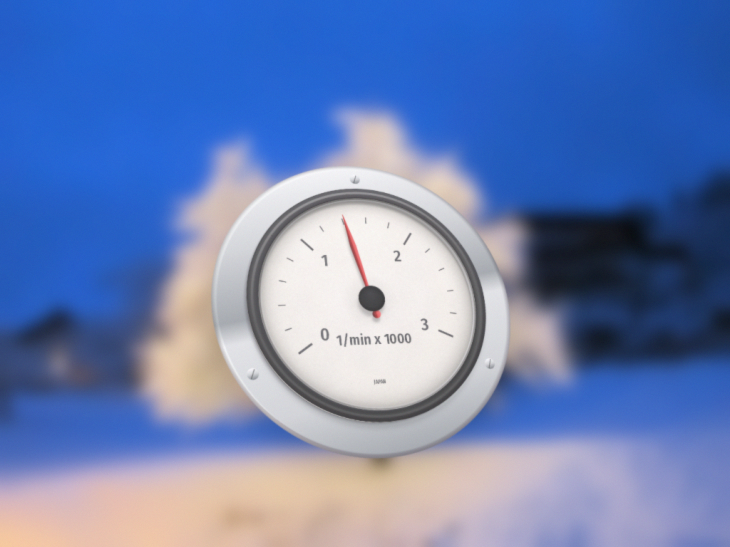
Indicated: 1400rpm
